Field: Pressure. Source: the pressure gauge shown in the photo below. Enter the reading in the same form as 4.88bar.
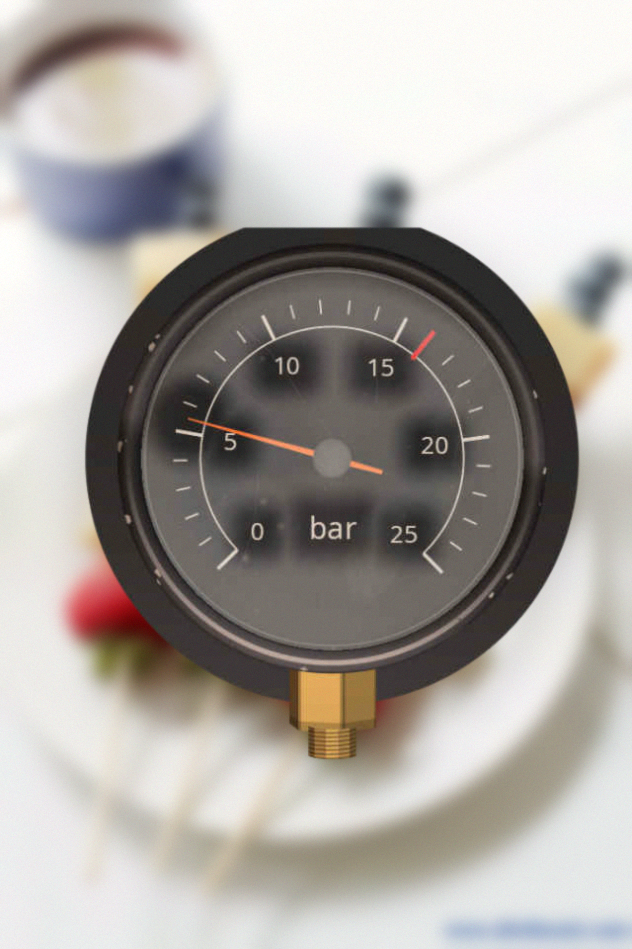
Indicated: 5.5bar
